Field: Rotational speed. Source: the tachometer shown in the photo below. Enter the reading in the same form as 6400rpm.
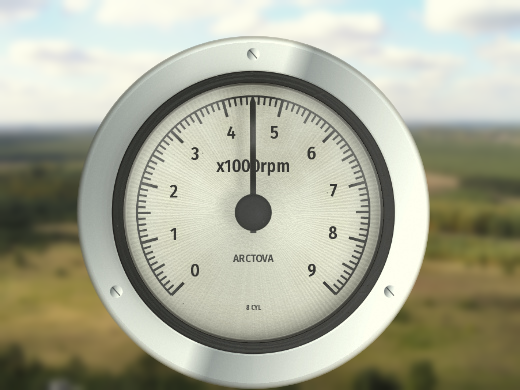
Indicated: 4500rpm
